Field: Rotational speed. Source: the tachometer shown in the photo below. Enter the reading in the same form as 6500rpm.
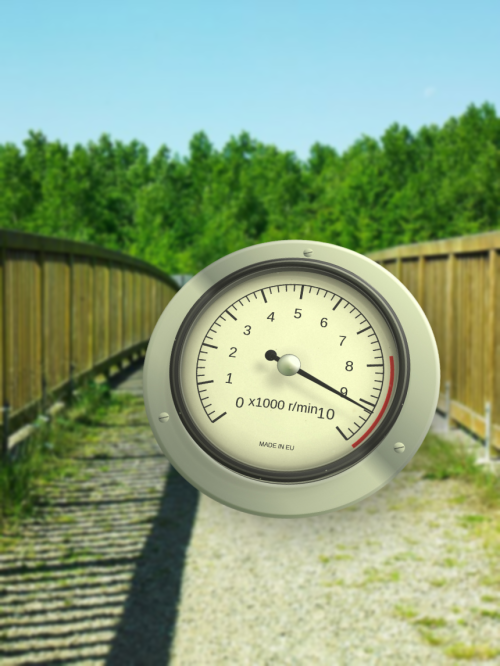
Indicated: 9200rpm
